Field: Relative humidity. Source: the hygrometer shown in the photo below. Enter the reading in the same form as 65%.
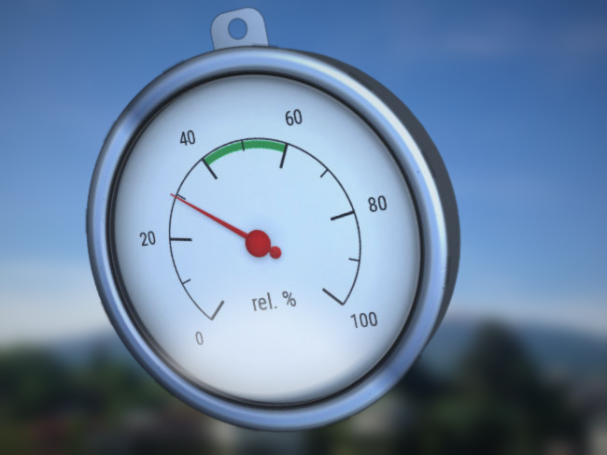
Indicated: 30%
